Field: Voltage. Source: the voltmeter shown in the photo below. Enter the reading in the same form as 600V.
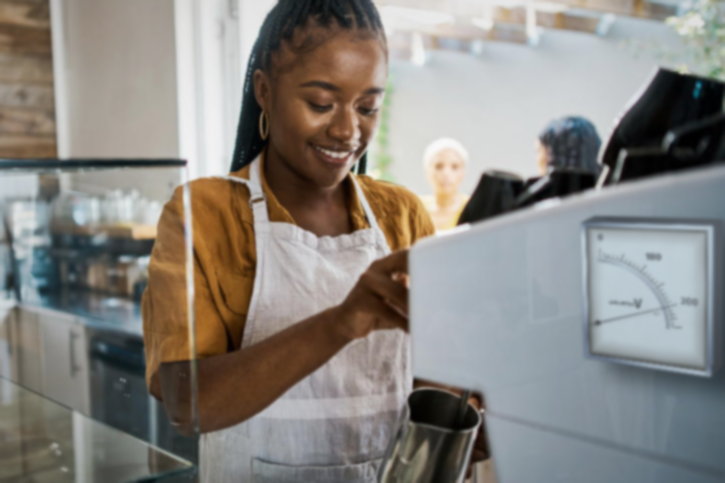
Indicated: 200V
